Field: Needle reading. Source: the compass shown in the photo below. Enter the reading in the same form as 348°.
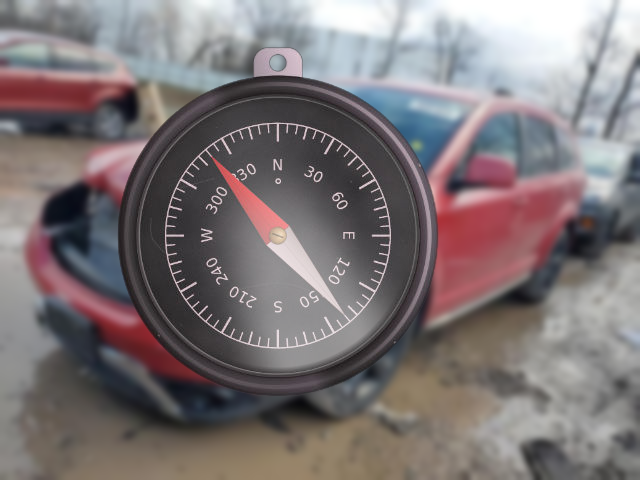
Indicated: 320°
